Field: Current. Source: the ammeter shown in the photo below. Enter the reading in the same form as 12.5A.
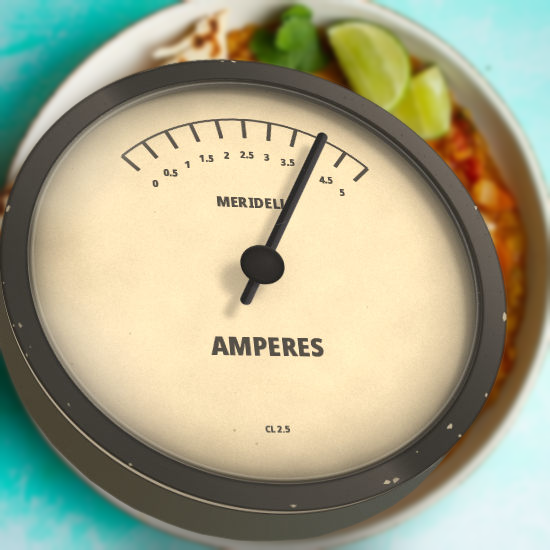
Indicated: 4A
